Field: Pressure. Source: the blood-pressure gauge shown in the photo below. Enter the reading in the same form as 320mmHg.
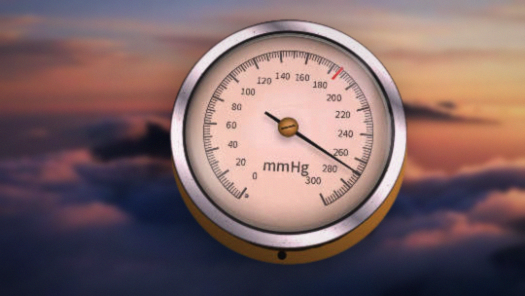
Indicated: 270mmHg
